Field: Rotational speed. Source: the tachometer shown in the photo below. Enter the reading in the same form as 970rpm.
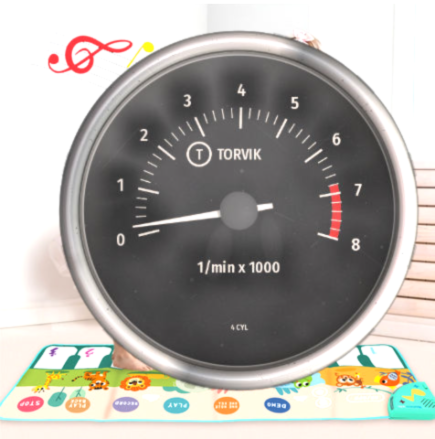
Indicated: 200rpm
